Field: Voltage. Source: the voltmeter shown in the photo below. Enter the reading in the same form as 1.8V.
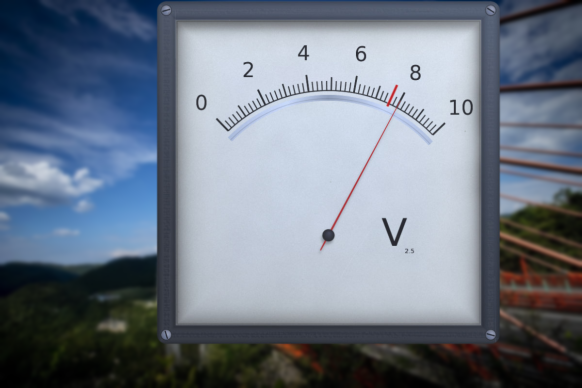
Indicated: 8V
